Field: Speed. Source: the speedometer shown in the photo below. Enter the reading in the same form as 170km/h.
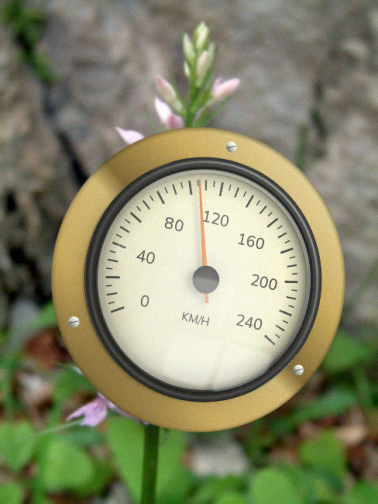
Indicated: 105km/h
